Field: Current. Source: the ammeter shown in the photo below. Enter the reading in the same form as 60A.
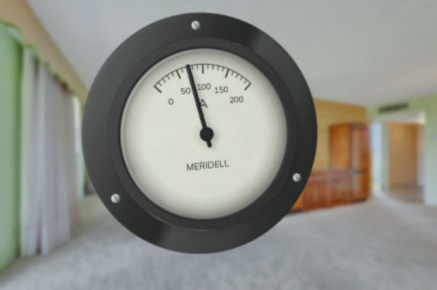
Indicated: 70A
